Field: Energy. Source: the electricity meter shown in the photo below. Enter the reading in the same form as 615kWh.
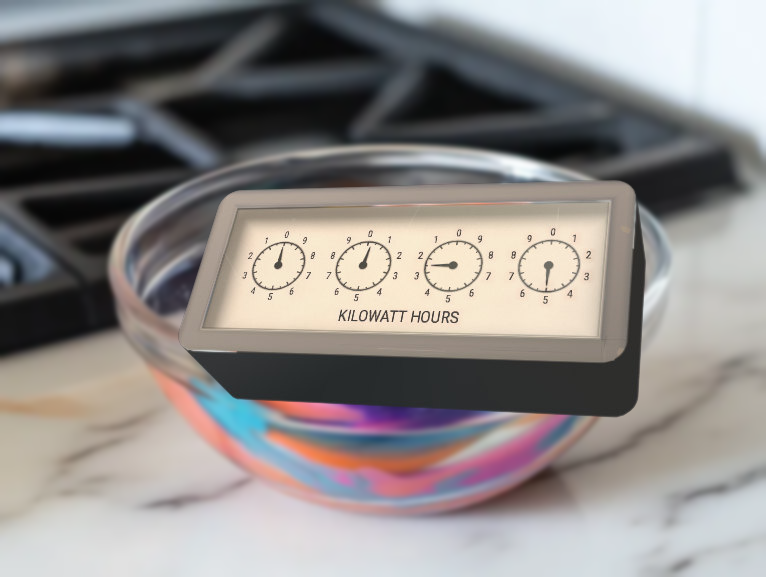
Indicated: 25kWh
